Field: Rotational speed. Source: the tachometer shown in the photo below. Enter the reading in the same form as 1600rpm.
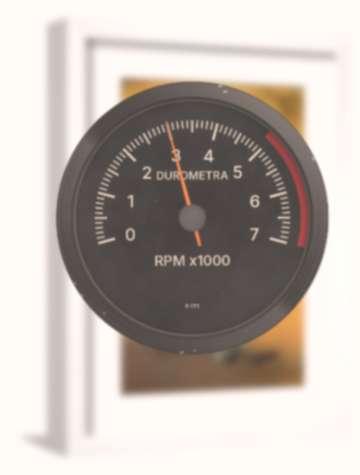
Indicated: 3000rpm
